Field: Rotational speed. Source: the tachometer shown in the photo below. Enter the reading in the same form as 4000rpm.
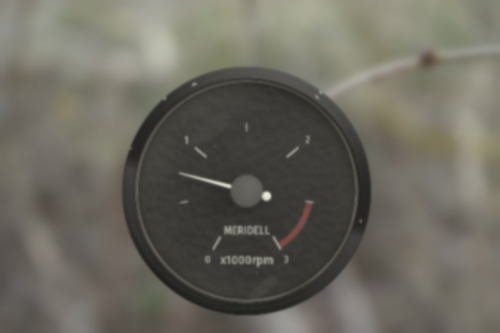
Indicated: 750rpm
